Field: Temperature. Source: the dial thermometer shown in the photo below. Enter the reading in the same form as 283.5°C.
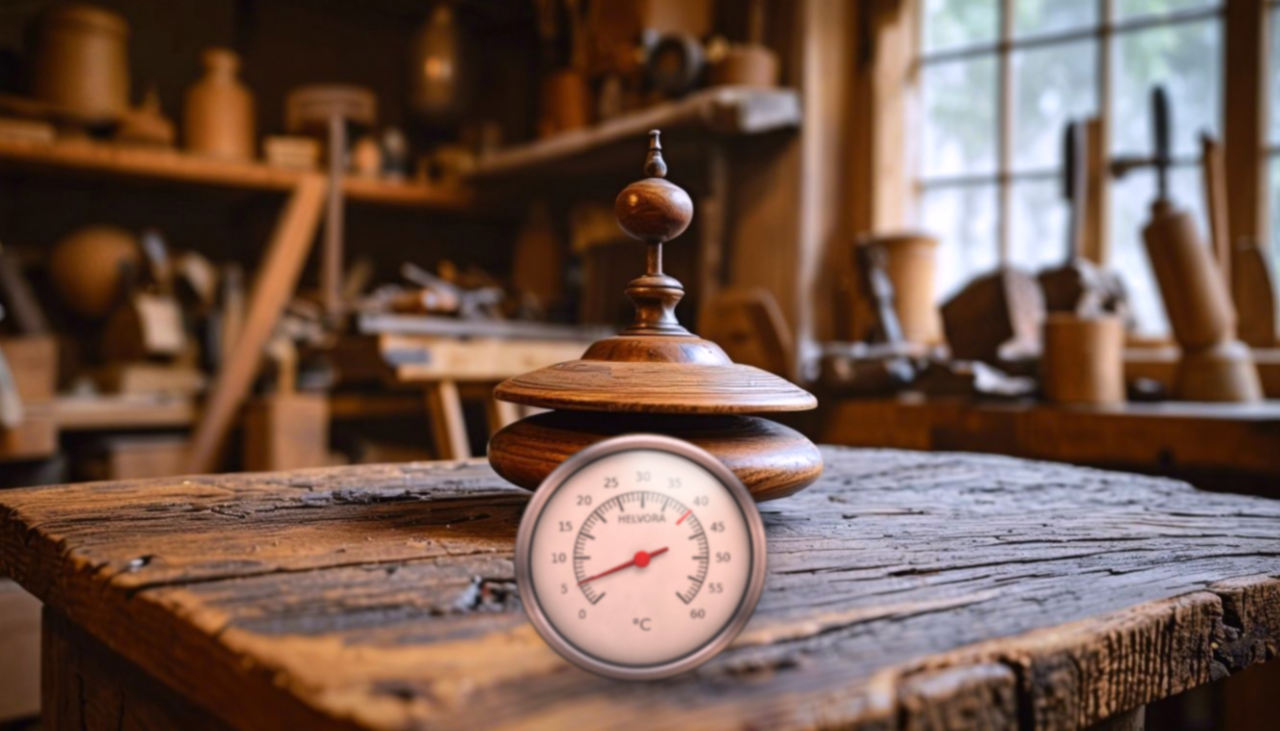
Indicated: 5°C
